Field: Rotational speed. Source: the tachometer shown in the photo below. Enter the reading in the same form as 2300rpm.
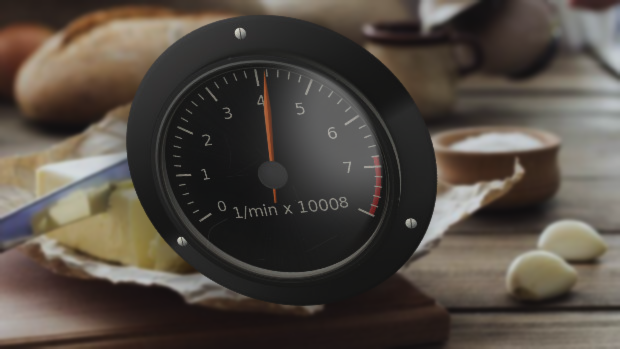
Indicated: 4200rpm
